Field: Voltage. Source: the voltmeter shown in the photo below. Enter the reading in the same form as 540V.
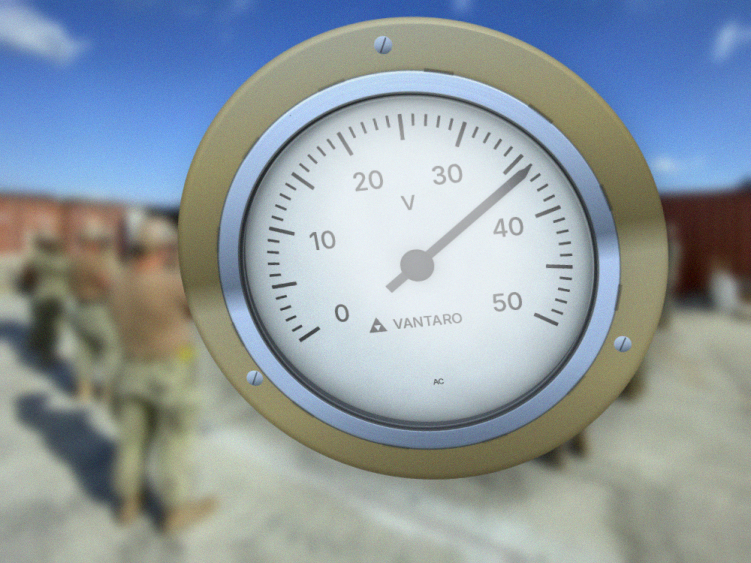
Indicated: 36V
